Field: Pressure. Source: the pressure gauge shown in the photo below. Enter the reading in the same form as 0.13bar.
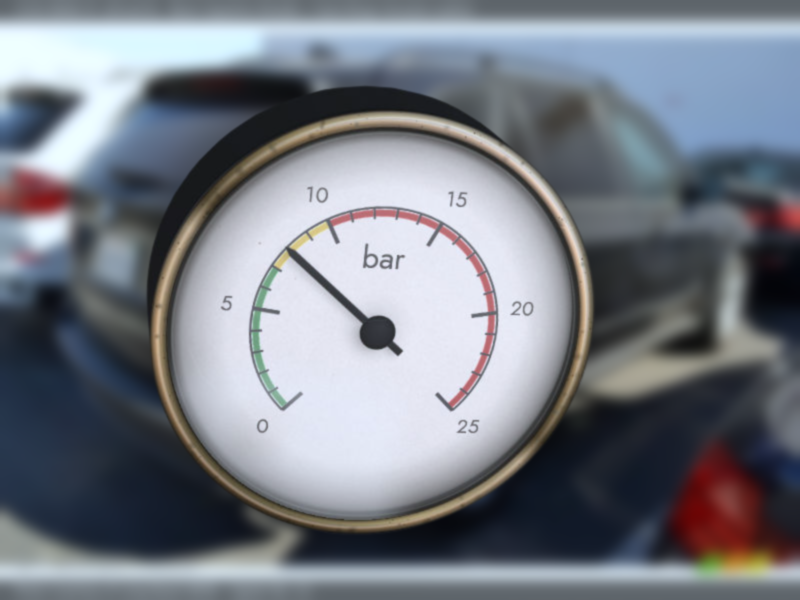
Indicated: 8bar
